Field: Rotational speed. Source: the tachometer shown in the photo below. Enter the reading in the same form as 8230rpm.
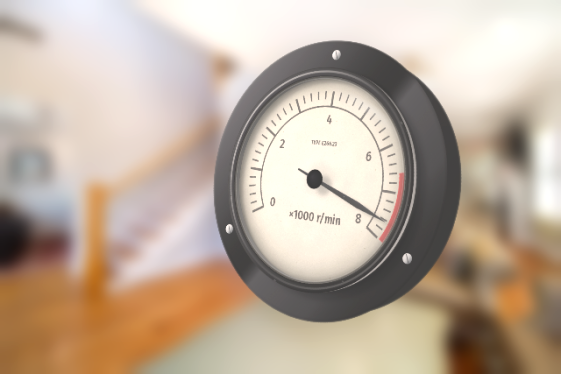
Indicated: 7600rpm
